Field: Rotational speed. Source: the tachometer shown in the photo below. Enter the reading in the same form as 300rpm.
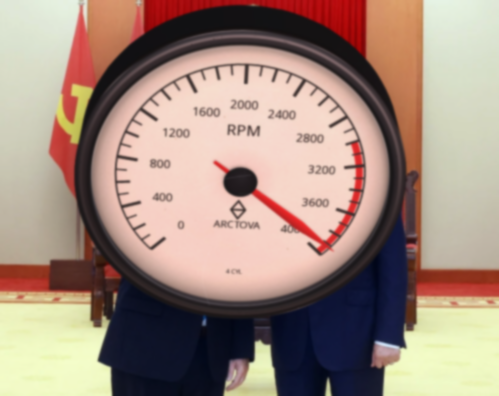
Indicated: 3900rpm
